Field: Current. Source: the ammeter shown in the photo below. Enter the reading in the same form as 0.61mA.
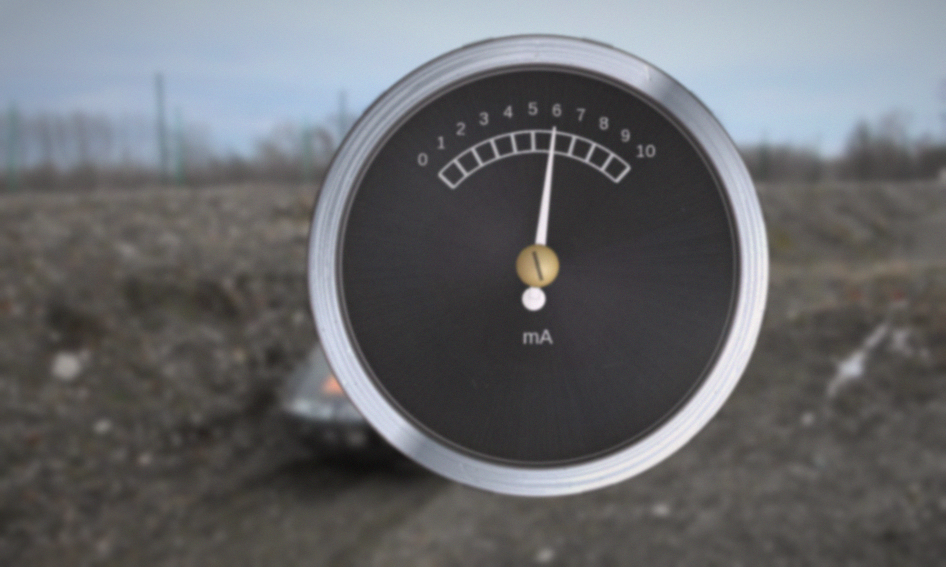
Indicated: 6mA
